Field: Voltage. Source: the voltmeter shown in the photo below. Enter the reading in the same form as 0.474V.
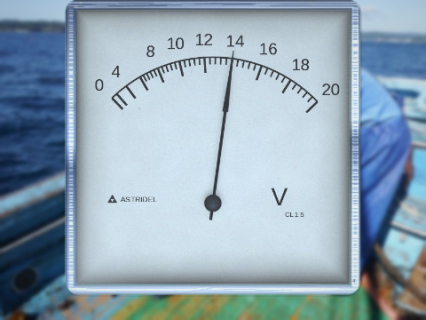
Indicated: 14V
